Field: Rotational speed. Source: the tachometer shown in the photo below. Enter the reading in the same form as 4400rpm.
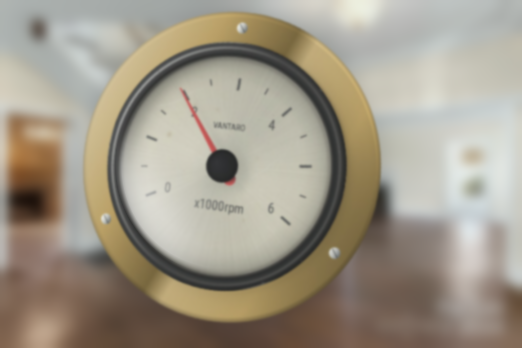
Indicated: 2000rpm
